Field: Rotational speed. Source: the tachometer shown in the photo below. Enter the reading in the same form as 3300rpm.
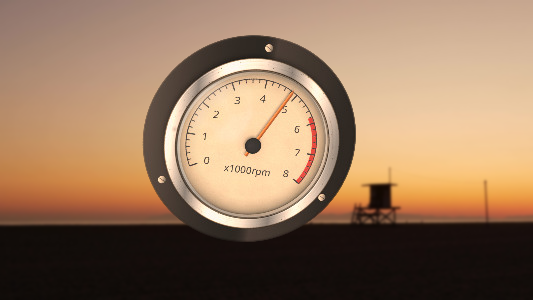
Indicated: 4800rpm
